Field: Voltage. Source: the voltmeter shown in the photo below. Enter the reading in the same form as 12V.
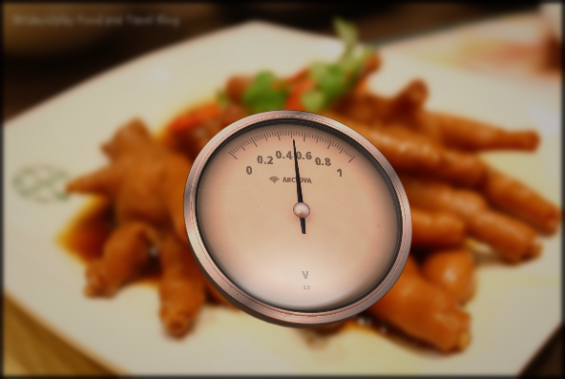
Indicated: 0.5V
